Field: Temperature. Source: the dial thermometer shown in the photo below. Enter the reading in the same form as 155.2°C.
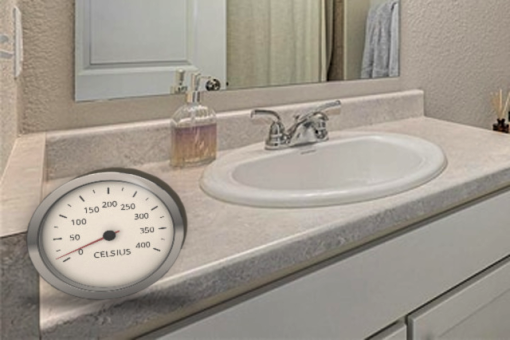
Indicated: 12.5°C
